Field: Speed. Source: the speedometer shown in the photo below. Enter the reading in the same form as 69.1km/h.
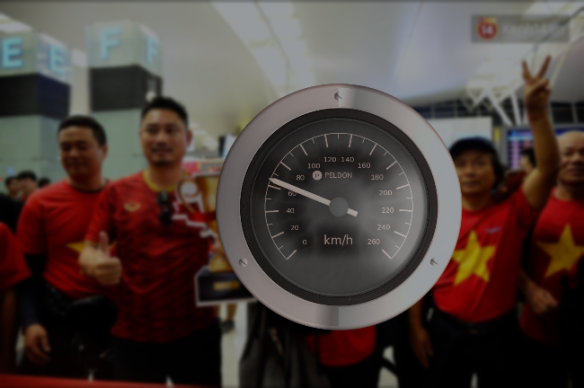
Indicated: 65km/h
